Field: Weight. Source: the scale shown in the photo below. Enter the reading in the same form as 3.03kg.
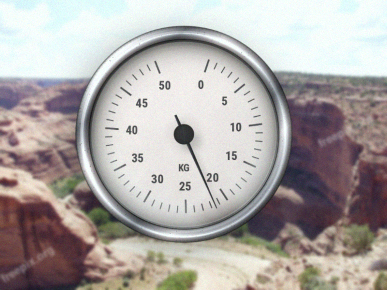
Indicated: 21.5kg
